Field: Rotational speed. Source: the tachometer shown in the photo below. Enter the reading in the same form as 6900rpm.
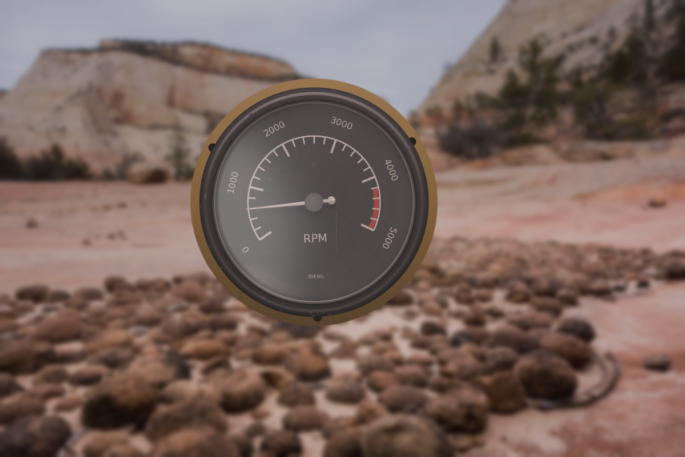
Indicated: 600rpm
